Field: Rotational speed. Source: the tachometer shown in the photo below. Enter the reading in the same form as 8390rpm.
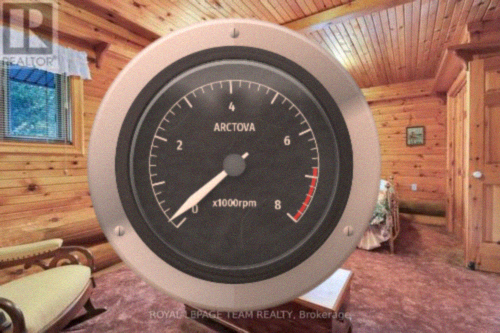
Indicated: 200rpm
